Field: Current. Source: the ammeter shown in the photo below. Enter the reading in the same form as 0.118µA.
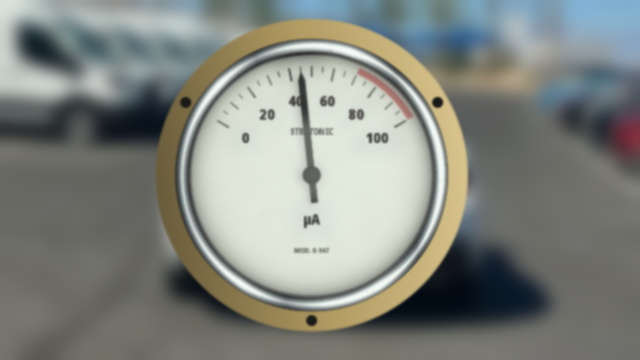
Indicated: 45µA
